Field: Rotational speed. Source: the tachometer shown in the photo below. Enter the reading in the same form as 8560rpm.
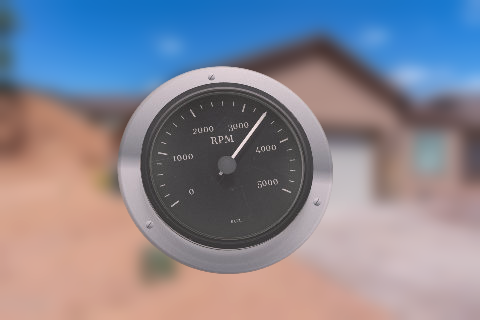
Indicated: 3400rpm
